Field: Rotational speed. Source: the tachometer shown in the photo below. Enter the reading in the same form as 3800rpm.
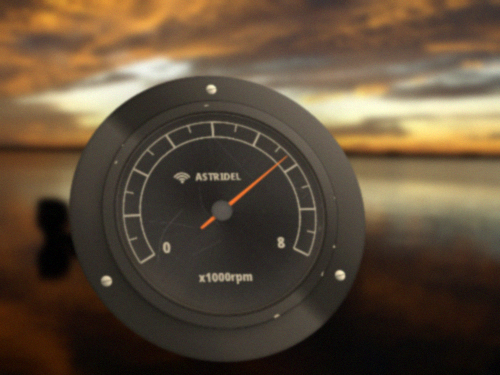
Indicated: 5750rpm
